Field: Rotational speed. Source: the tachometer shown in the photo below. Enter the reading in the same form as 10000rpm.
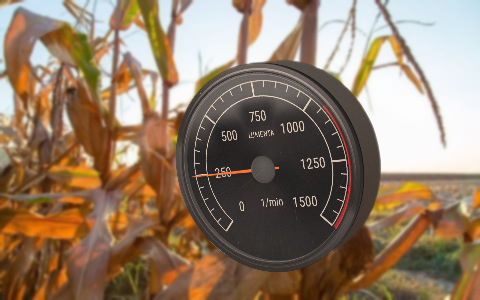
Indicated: 250rpm
